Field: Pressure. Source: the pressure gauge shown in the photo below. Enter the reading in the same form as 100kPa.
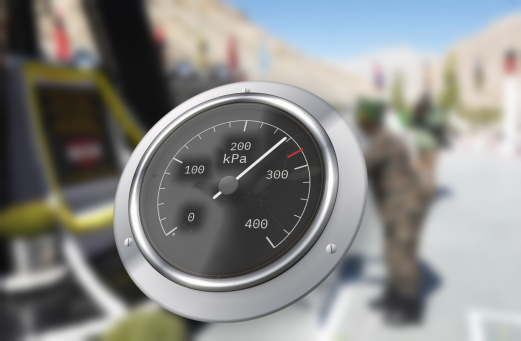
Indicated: 260kPa
